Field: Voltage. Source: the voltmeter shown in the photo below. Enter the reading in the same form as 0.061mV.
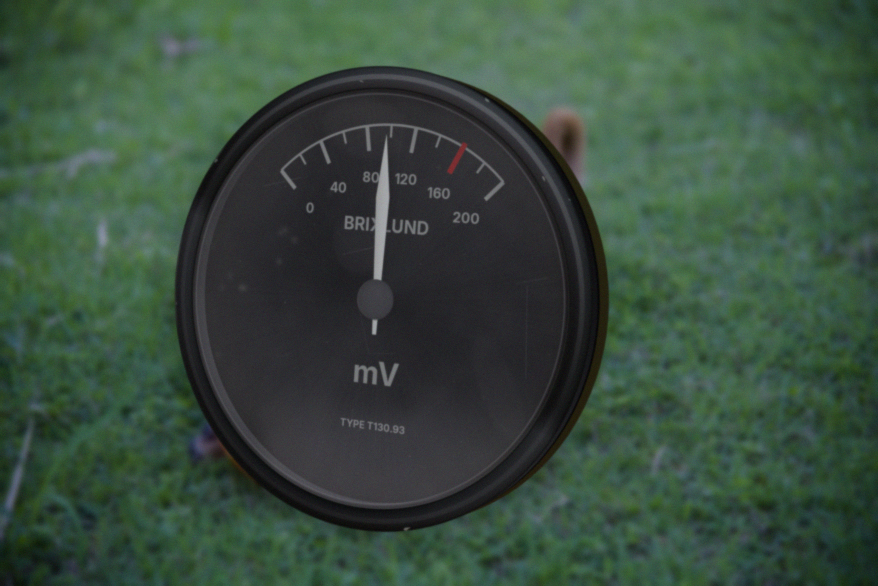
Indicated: 100mV
